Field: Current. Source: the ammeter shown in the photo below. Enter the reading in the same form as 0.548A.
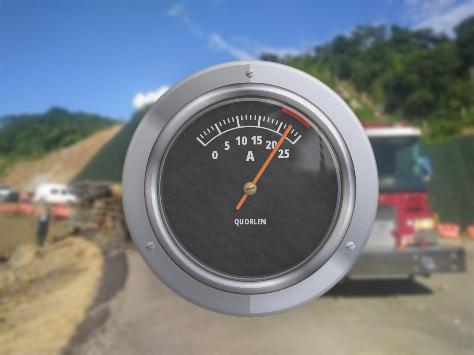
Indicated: 22A
